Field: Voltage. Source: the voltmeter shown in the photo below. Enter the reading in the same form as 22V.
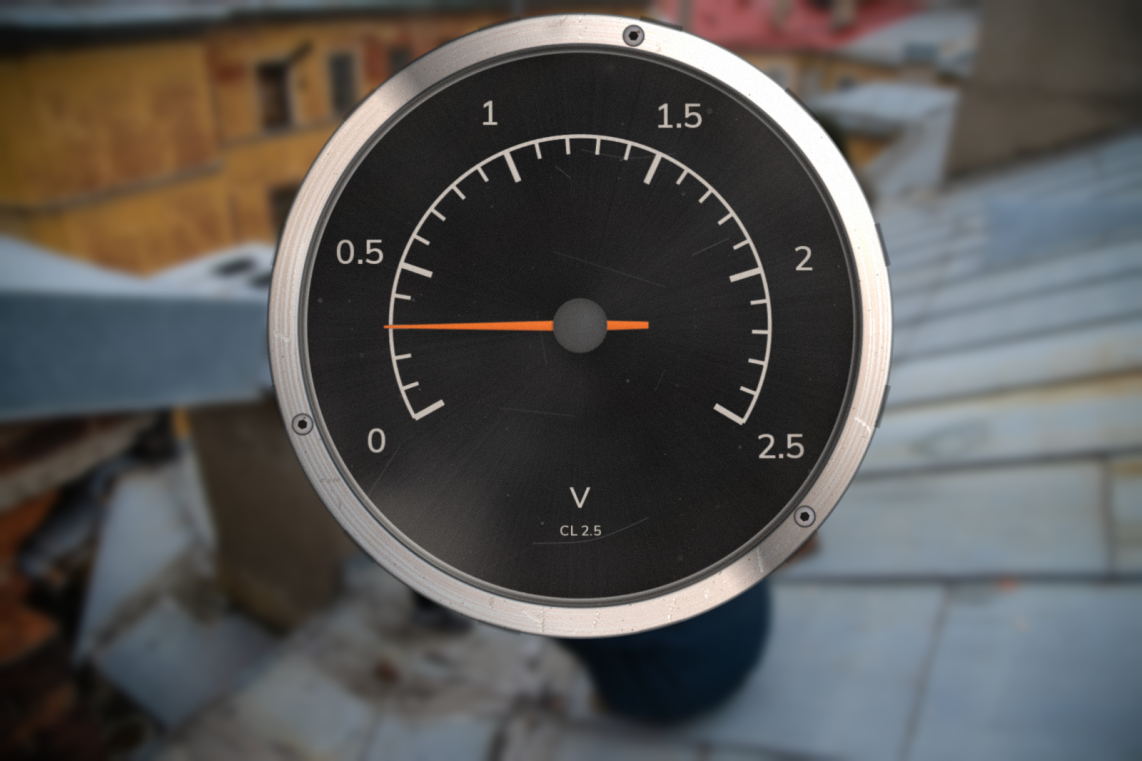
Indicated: 0.3V
